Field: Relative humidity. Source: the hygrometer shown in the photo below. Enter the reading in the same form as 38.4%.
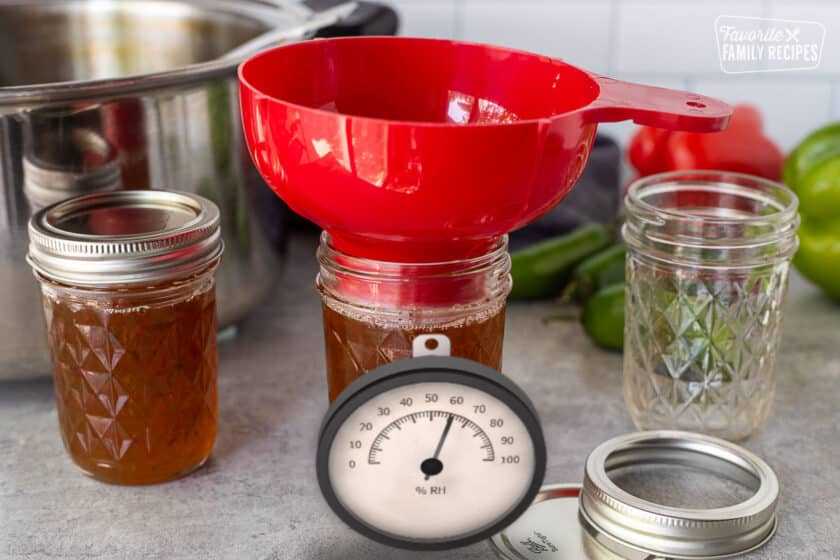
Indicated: 60%
